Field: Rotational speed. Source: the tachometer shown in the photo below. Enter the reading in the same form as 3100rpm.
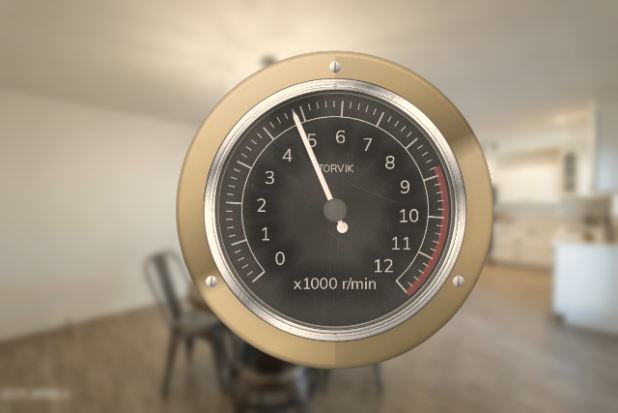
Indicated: 4800rpm
